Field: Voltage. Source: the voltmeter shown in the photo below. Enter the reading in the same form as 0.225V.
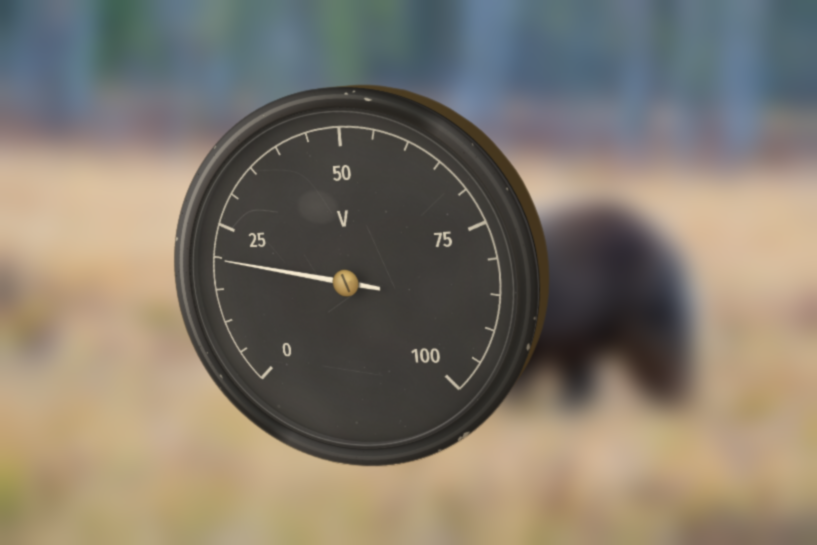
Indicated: 20V
